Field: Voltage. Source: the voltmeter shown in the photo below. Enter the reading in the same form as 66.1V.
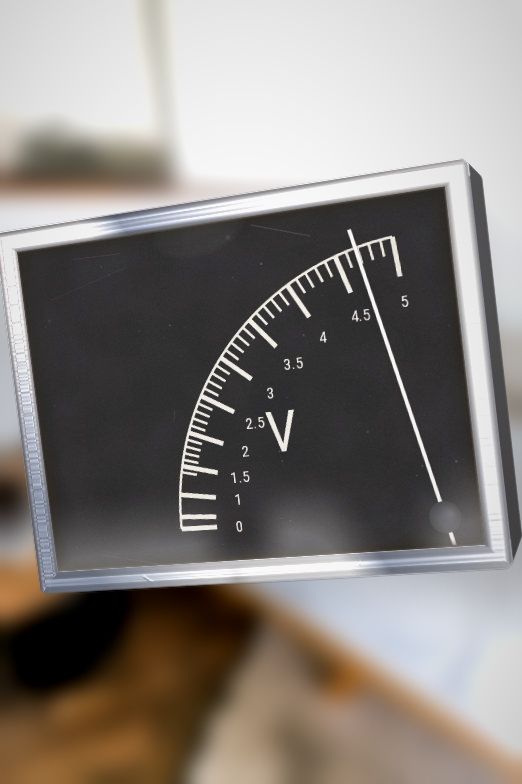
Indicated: 4.7V
